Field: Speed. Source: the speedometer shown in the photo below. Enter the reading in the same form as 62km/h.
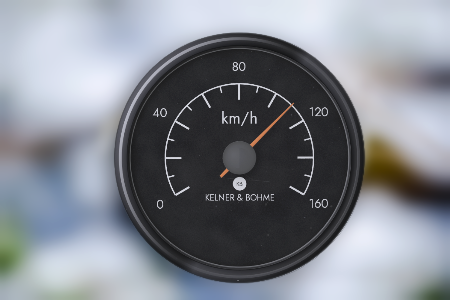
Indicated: 110km/h
